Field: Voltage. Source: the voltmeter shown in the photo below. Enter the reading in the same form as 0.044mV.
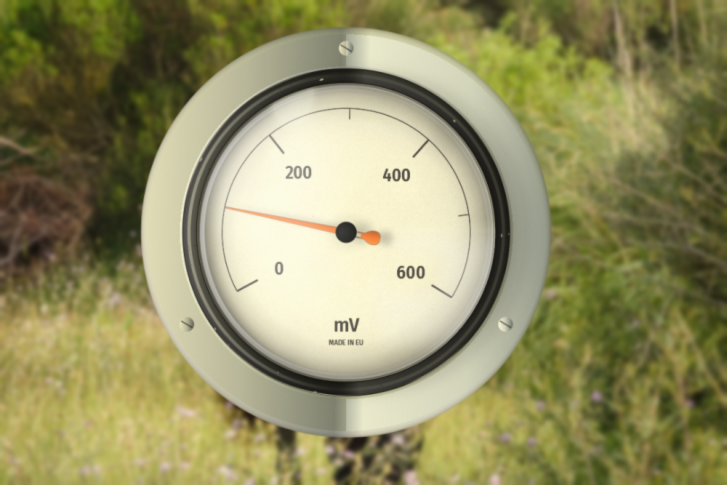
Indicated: 100mV
